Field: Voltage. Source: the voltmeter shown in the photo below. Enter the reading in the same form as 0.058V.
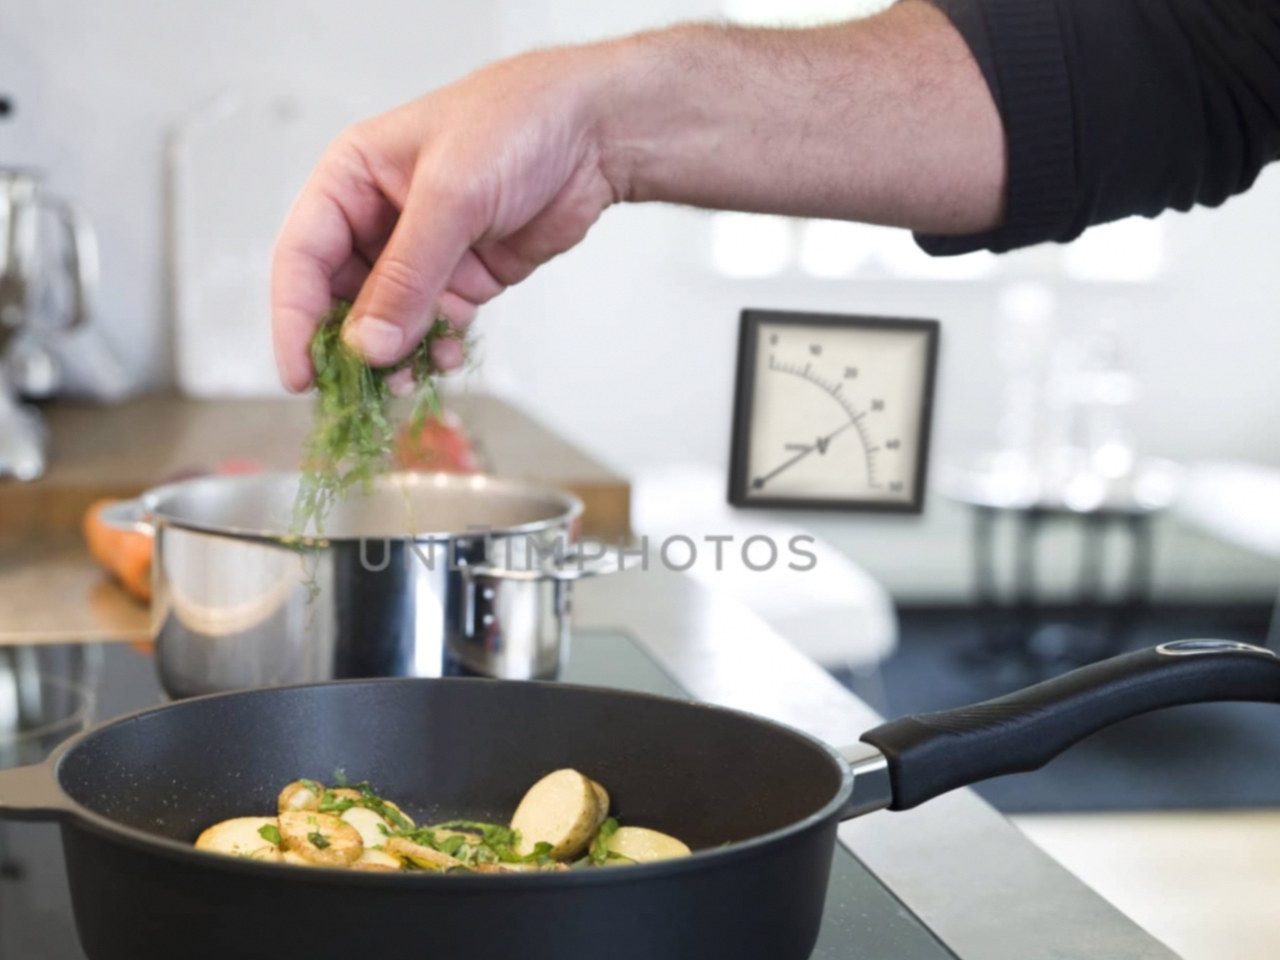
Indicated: 30V
